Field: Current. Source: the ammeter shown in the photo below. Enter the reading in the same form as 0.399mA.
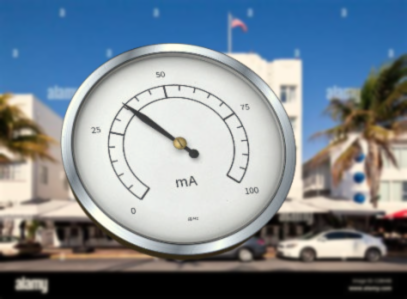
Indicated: 35mA
